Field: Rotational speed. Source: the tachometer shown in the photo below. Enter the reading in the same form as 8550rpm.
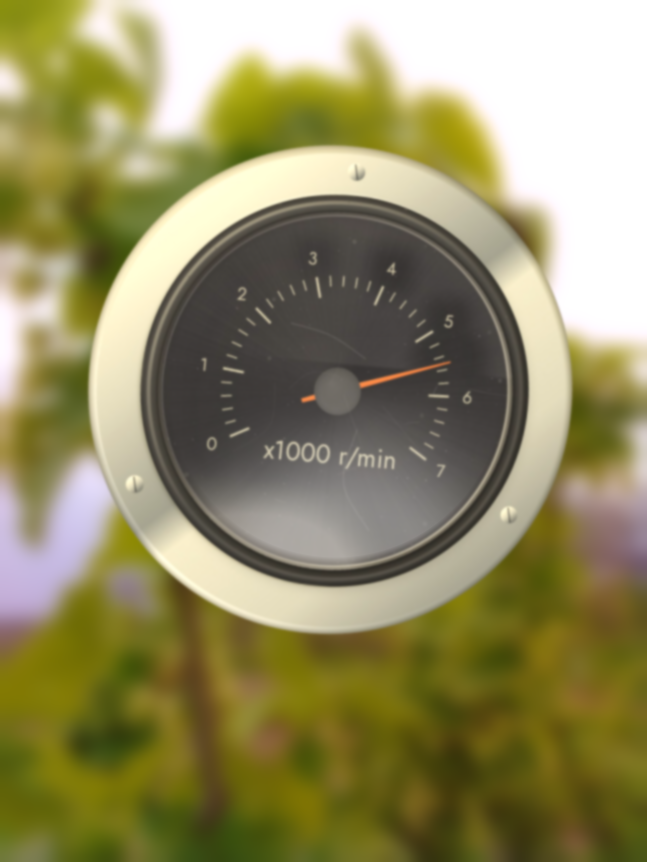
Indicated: 5500rpm
